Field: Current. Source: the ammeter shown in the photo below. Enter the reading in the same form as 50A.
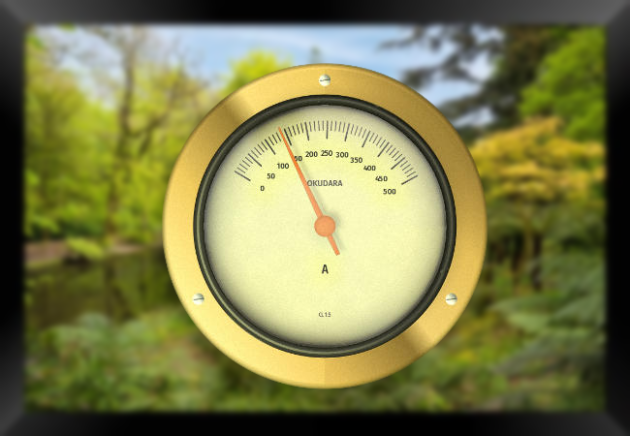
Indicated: 140A
